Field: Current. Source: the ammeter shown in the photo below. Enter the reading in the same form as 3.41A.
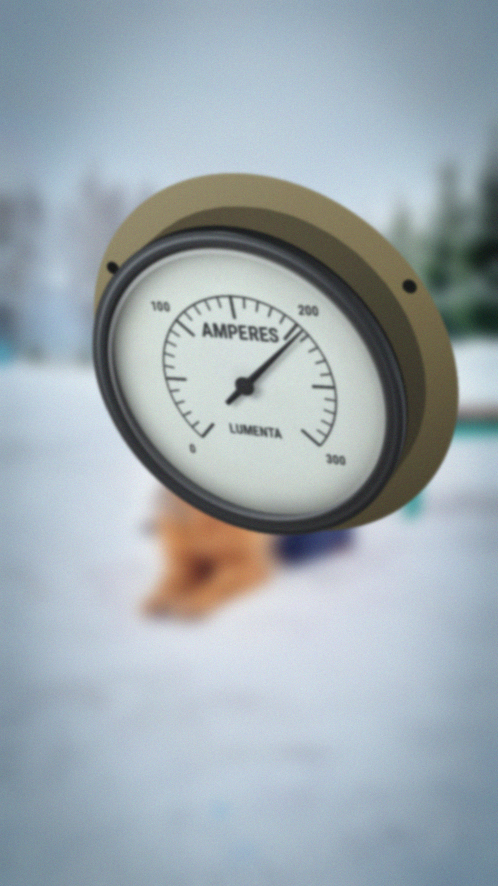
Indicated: 205A
